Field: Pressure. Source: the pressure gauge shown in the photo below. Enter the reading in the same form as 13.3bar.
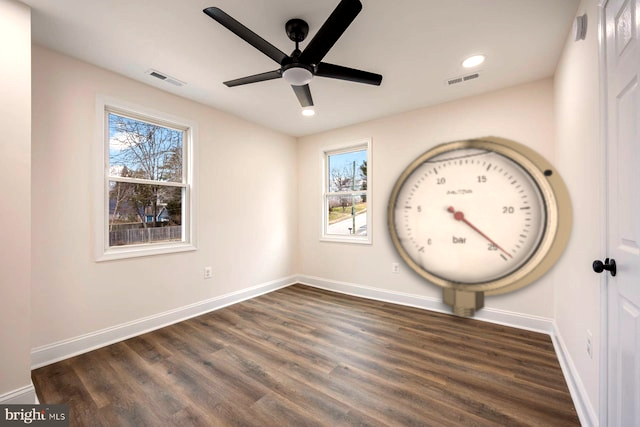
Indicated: 24.5bar
